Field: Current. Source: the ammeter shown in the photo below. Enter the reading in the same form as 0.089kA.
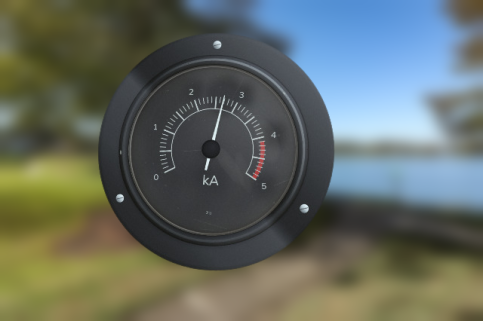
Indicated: 2.7kA
